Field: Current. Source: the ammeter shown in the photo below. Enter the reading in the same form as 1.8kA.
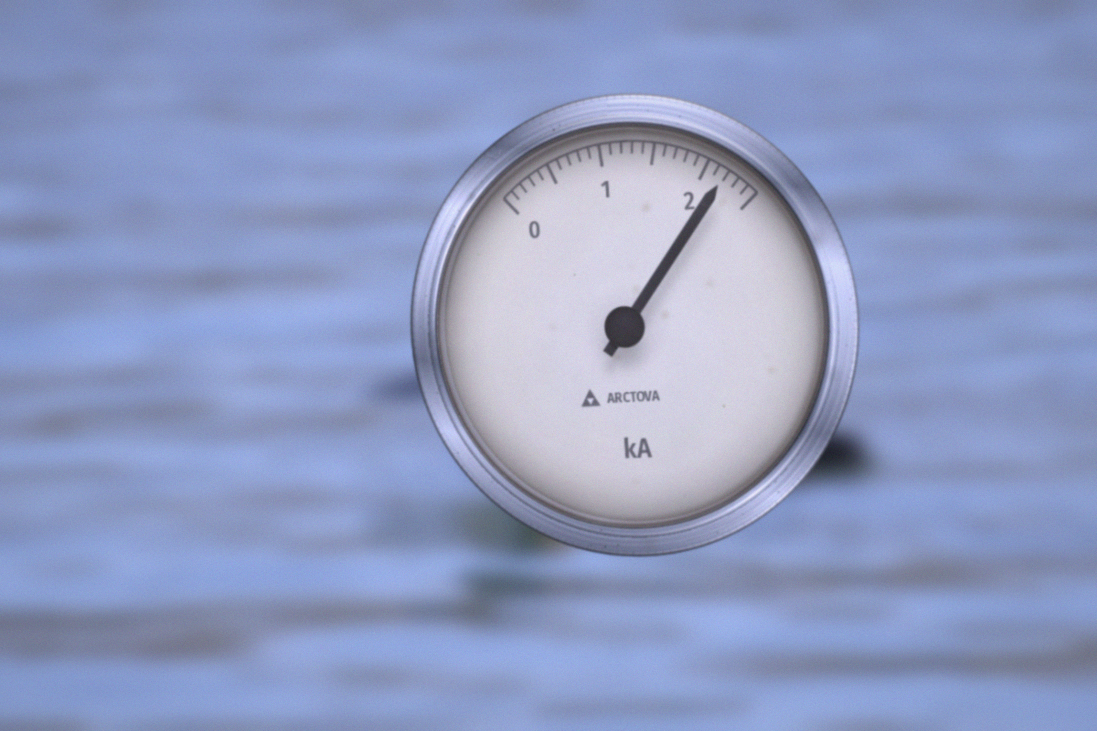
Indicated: 2.2kA
